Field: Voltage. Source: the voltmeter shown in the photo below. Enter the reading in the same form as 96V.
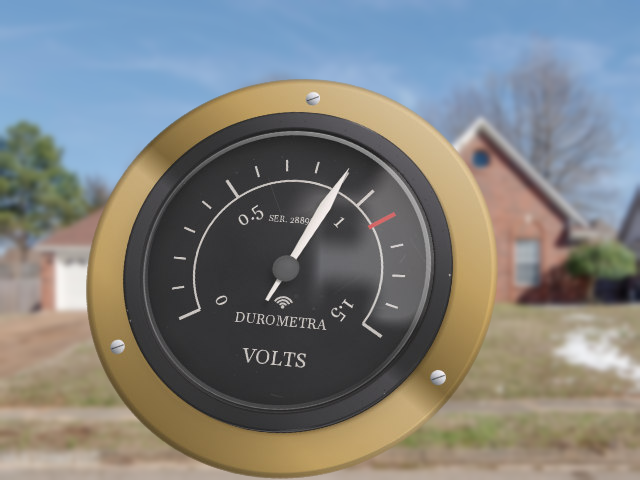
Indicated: 0.9V
